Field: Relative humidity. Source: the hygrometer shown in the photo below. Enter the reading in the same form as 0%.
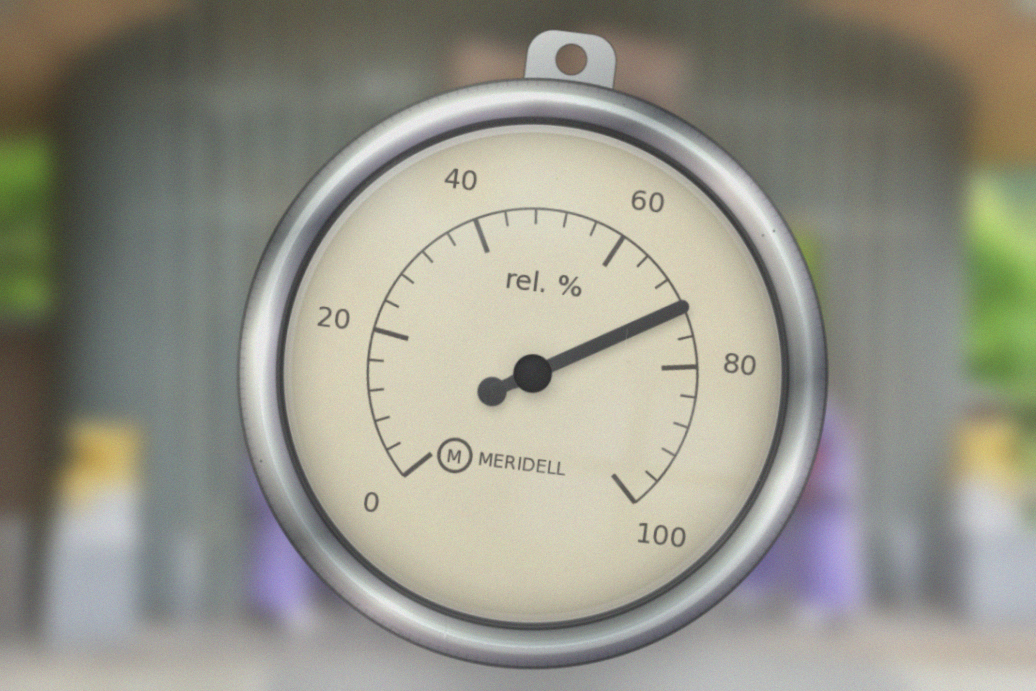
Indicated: 72%
